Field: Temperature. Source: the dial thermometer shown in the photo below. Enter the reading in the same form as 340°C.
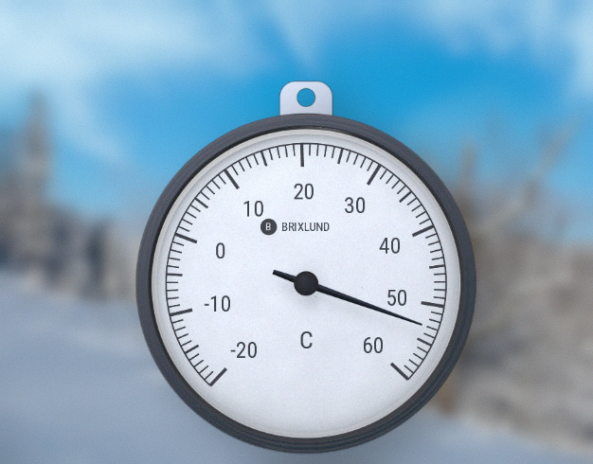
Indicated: 53°C
